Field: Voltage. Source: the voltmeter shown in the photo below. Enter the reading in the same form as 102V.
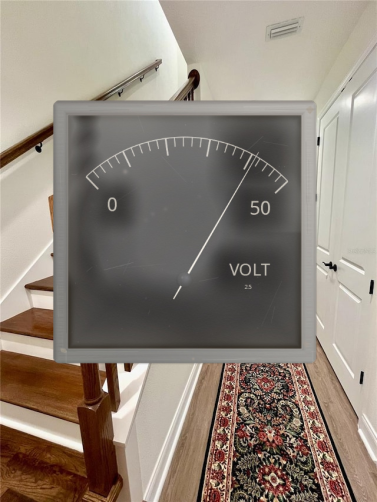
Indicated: 41V
